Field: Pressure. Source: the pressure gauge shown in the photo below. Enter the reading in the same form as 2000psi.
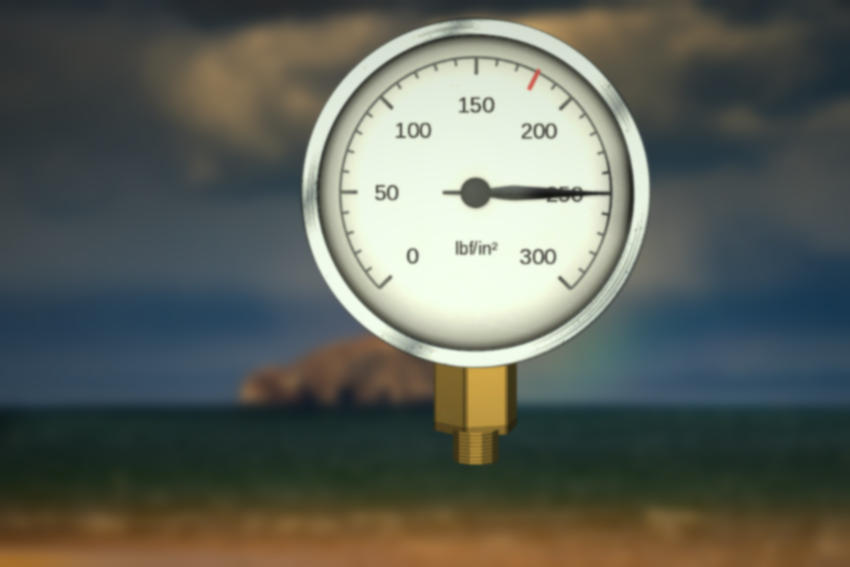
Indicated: 250psi
